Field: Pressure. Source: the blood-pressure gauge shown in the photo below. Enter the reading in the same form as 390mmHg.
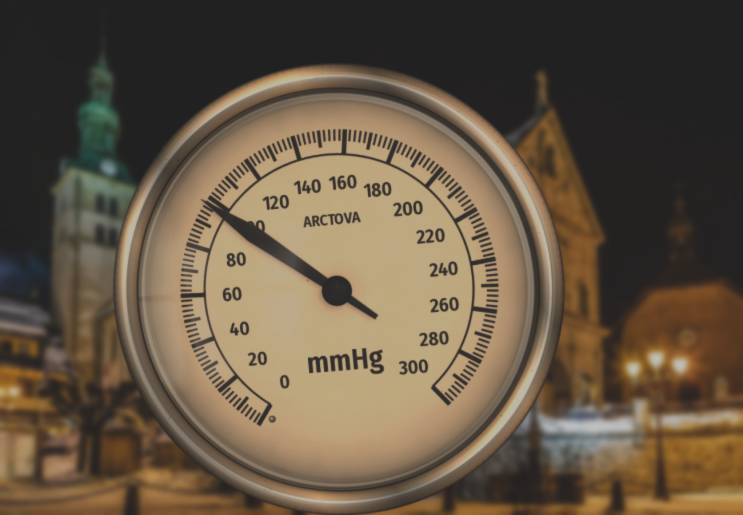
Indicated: 98mmHg
